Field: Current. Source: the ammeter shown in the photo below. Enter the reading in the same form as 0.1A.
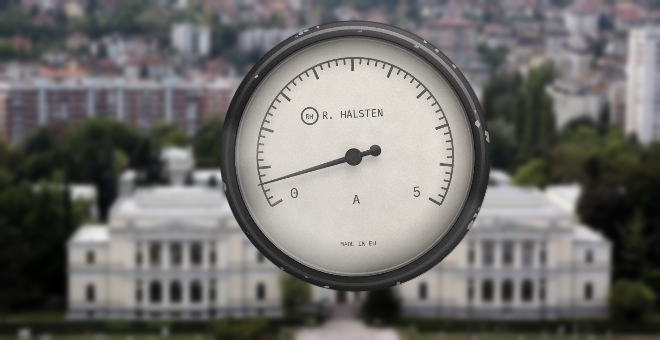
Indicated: 0.3A
